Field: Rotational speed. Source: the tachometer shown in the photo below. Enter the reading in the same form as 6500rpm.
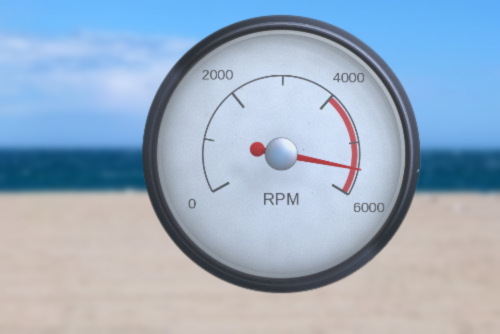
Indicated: 5500rpm
